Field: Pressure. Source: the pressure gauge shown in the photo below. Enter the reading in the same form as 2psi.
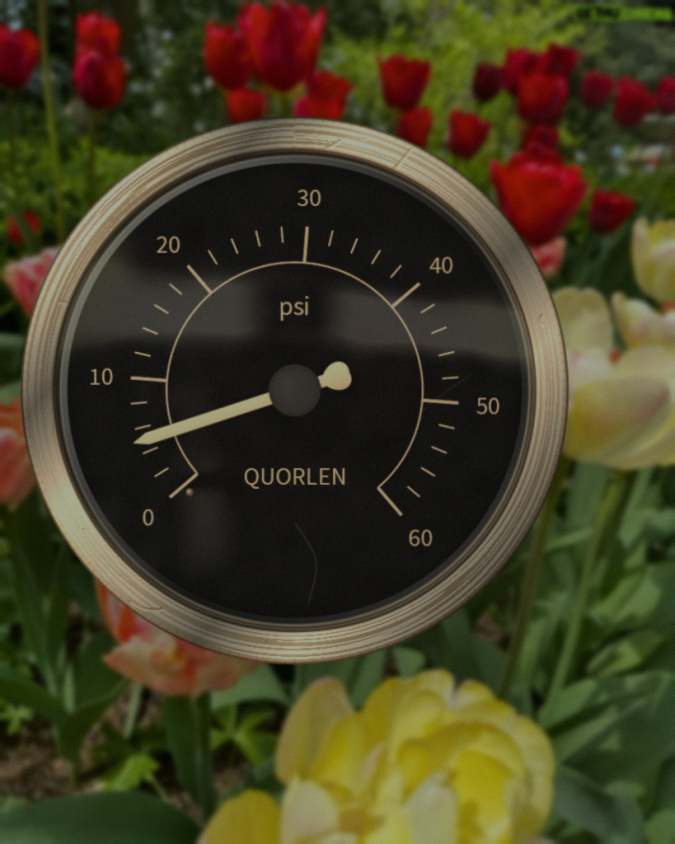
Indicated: 5psi
